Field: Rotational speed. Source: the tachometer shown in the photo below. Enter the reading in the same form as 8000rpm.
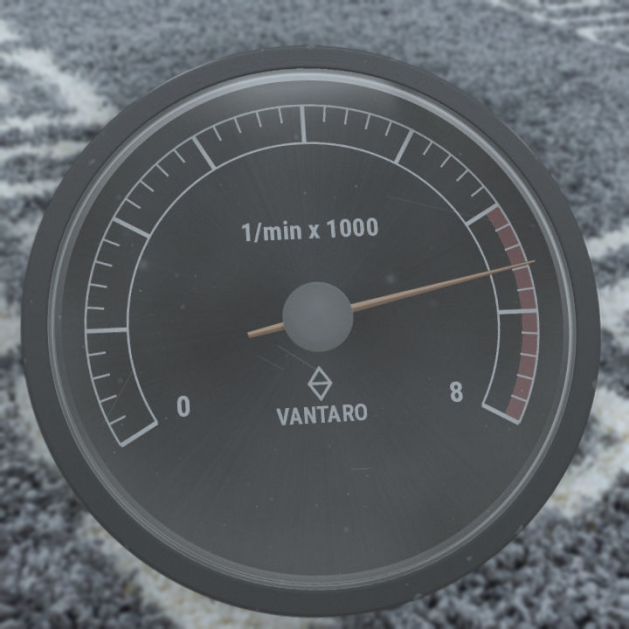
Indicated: 6600rpm
